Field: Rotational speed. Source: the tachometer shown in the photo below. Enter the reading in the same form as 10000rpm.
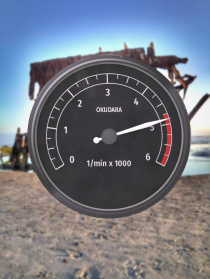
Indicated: 4875rpm
